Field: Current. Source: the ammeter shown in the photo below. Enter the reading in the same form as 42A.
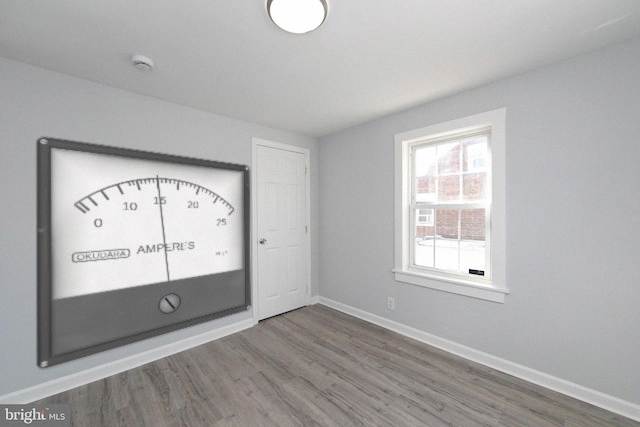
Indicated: 15A
